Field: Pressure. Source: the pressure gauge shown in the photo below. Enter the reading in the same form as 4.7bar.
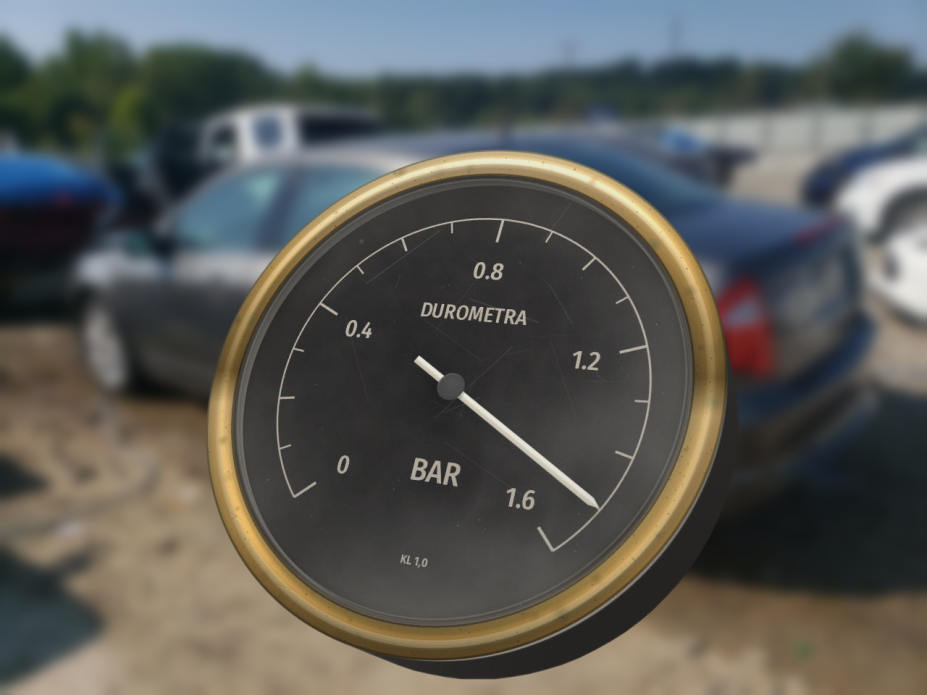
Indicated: 1.5bar
